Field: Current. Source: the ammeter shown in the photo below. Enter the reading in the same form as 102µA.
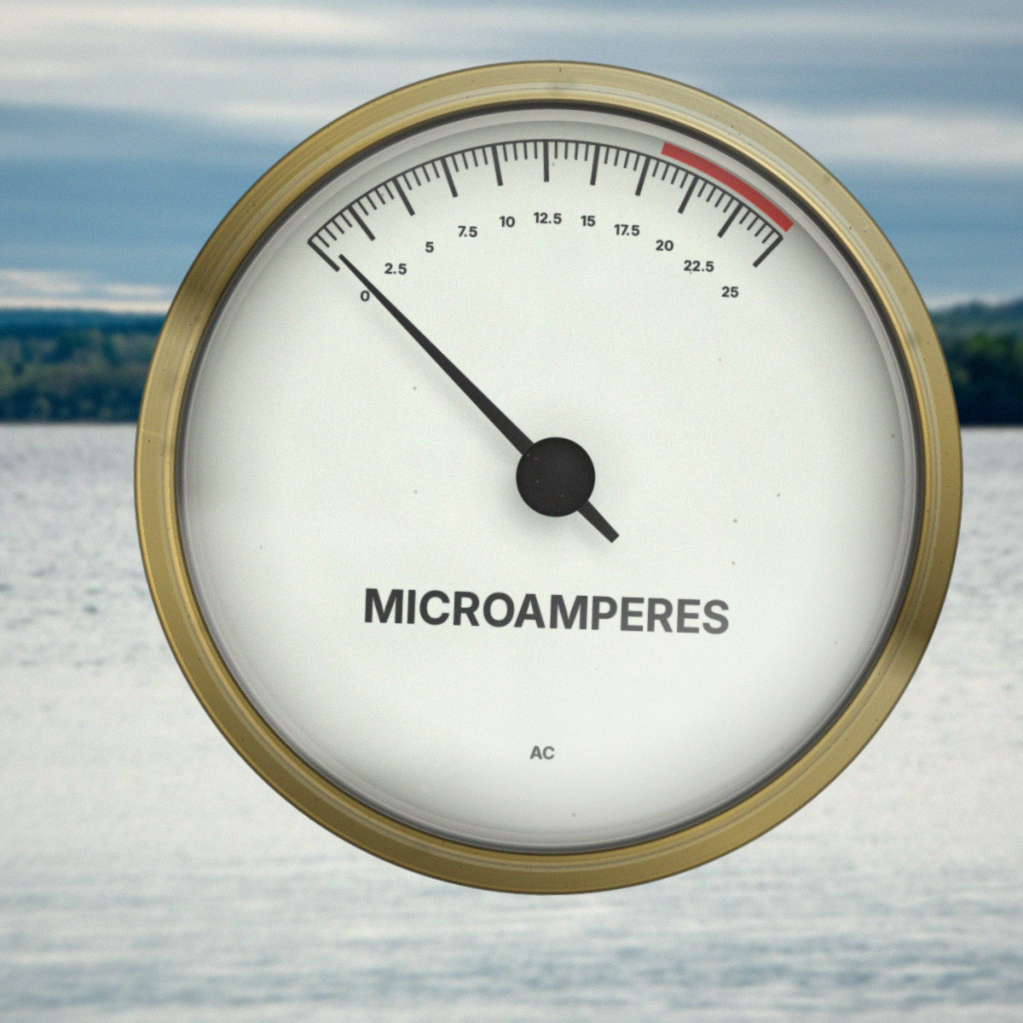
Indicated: 0.5µA
